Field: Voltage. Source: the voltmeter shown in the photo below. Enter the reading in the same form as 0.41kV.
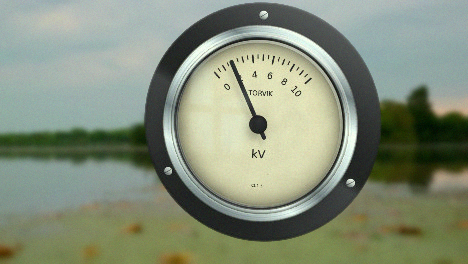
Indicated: 2kV
